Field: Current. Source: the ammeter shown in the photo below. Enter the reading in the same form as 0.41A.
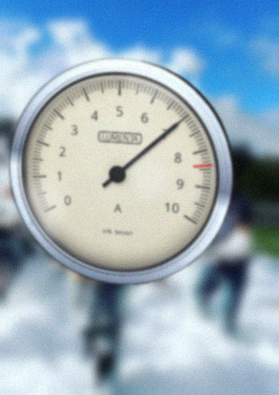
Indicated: 7A
